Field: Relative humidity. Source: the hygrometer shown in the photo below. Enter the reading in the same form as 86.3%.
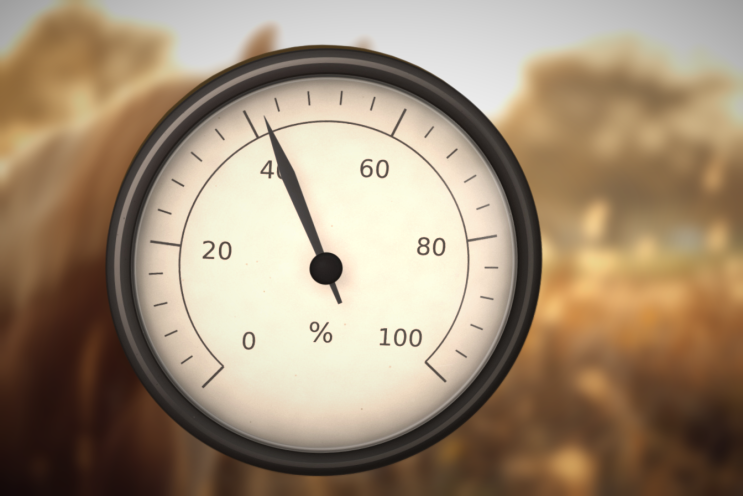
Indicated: 42%
